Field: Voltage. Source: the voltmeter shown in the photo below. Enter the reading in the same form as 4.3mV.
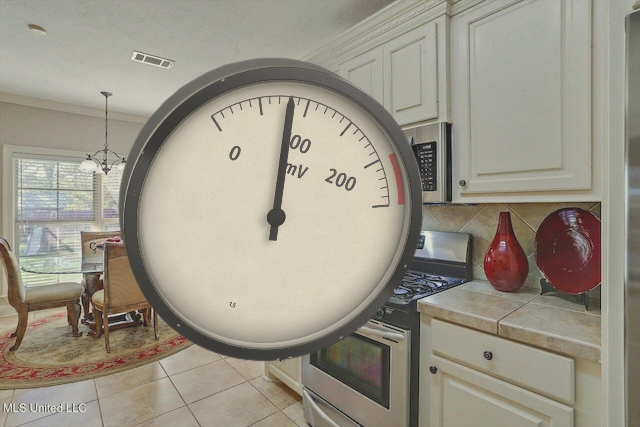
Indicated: 80mV
